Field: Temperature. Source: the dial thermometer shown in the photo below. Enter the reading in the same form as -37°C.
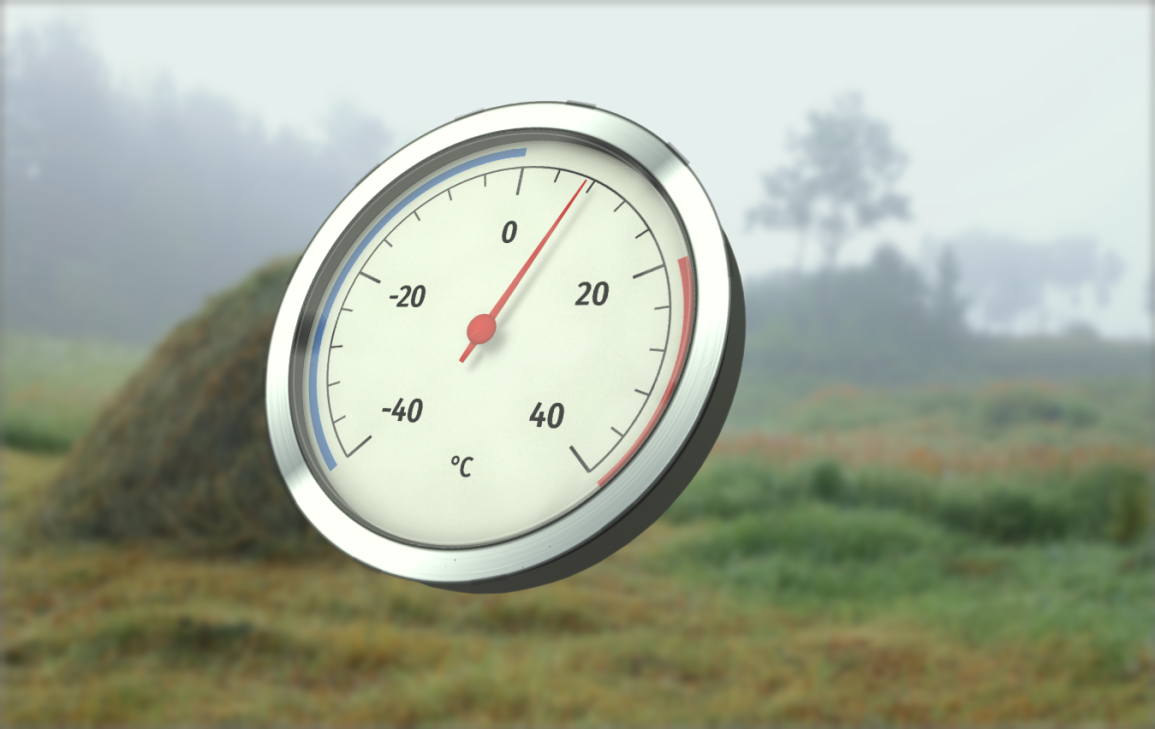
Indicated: 8°C
